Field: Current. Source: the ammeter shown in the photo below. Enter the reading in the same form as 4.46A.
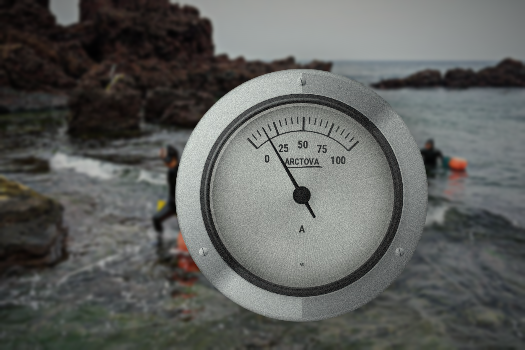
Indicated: 15A
